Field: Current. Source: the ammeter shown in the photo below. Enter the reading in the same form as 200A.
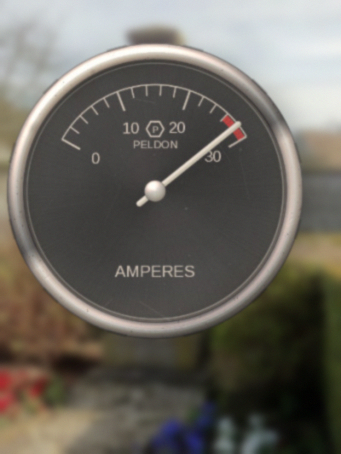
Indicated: 28A
